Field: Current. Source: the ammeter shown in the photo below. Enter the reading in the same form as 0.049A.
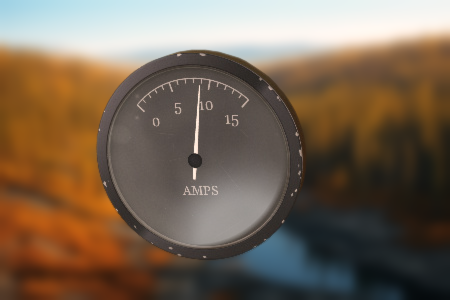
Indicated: 9A
